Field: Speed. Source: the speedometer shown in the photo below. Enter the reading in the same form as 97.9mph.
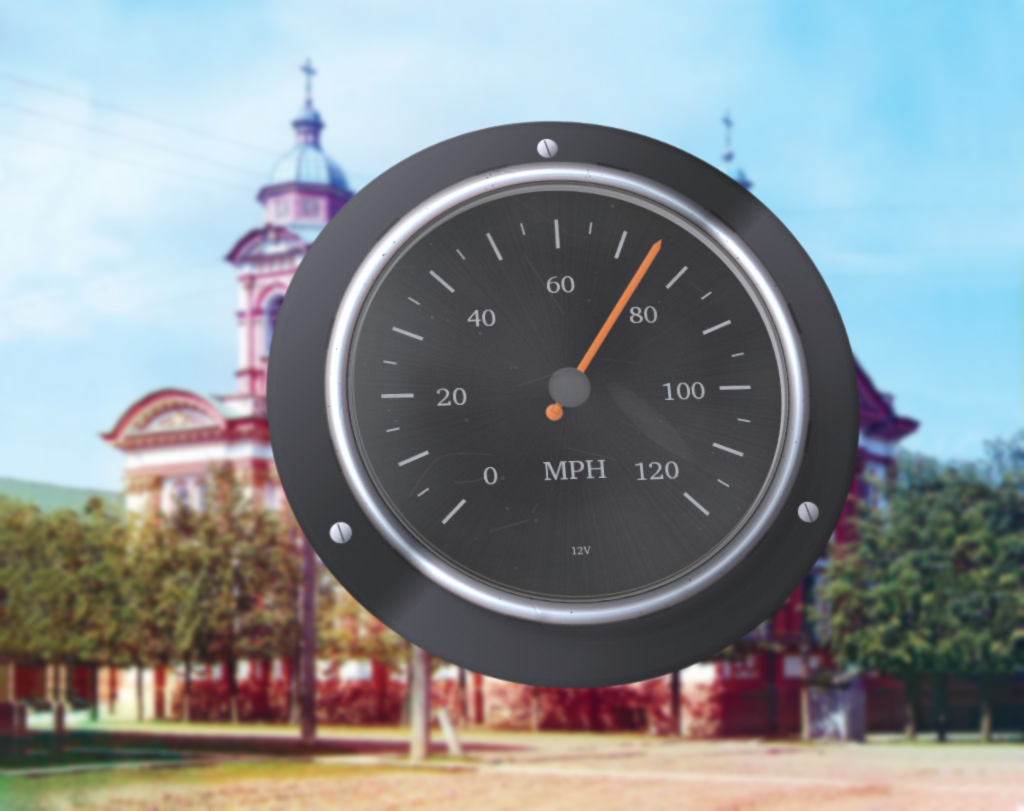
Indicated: 75mph
